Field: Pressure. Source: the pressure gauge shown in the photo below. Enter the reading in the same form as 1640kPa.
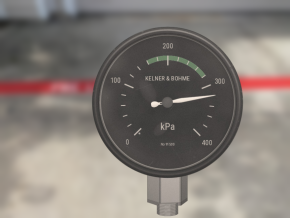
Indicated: 320kPa
